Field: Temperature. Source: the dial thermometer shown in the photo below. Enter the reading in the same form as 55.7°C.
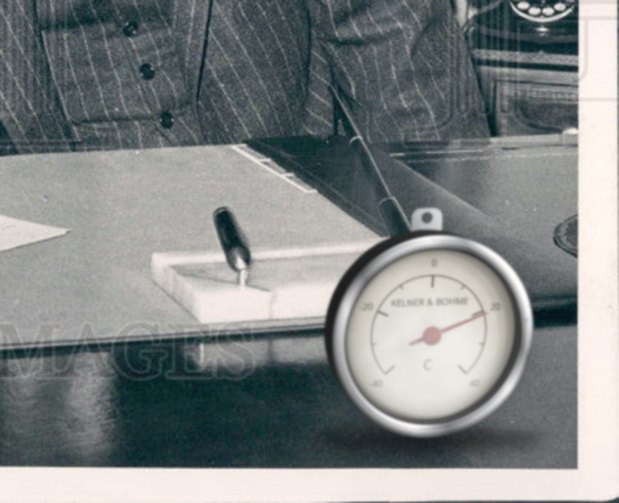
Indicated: 20°C
